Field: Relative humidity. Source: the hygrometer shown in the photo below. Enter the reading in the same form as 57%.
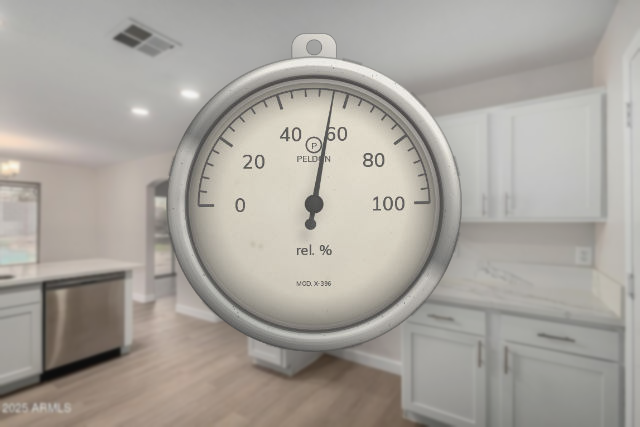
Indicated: 56%
